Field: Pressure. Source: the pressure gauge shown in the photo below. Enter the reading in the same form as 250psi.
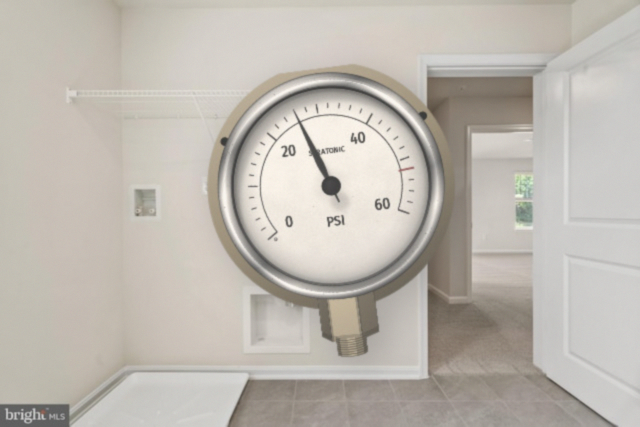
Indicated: 26psi
